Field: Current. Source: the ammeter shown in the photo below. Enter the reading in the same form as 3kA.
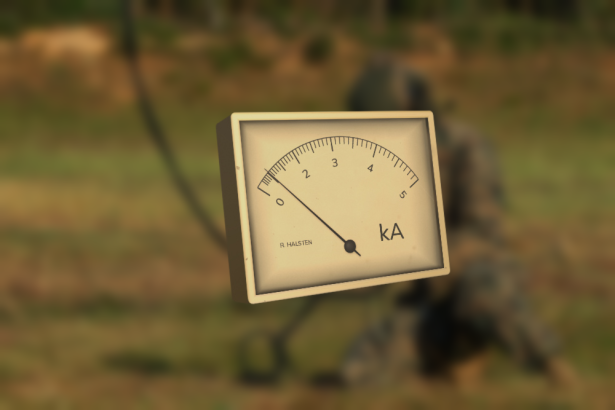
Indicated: 1kA
